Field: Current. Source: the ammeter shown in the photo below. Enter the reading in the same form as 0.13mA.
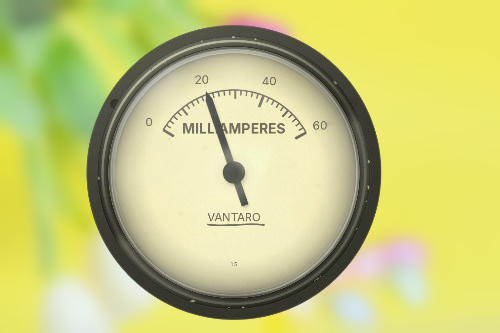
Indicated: 20mA
